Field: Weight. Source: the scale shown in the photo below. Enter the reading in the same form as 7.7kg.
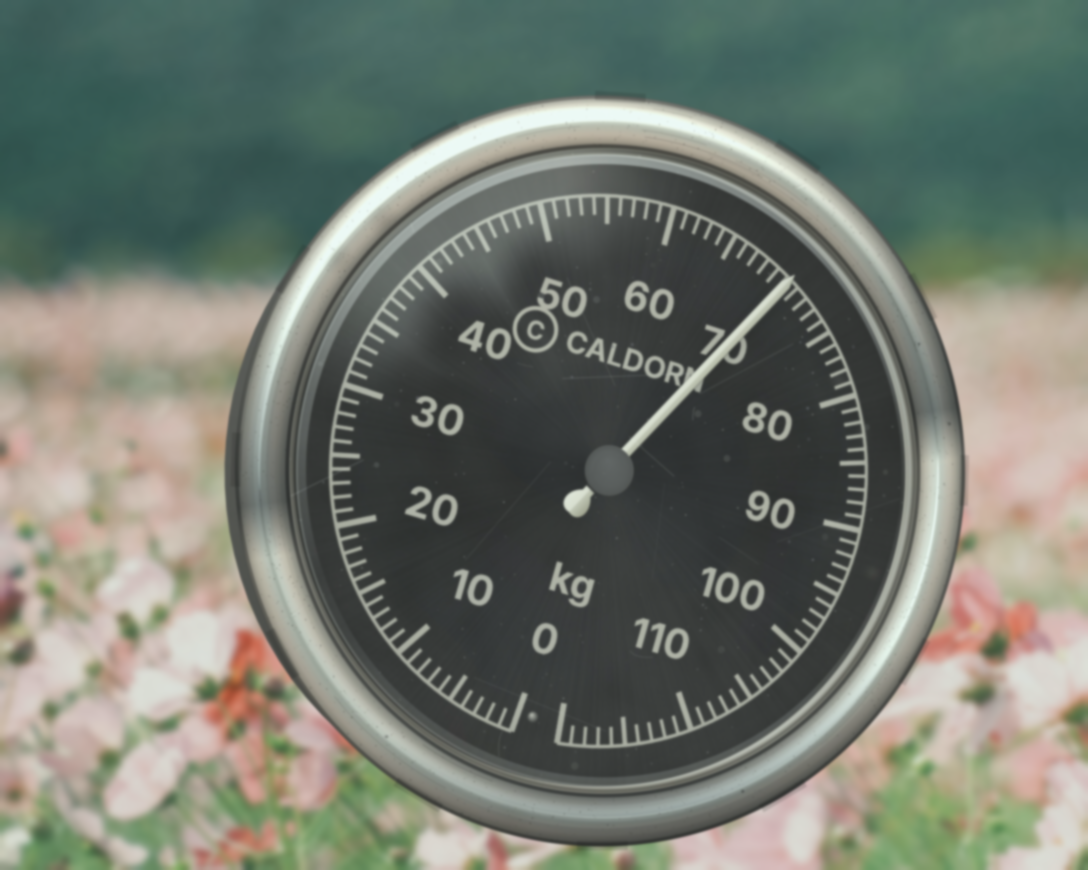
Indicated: 70kg
